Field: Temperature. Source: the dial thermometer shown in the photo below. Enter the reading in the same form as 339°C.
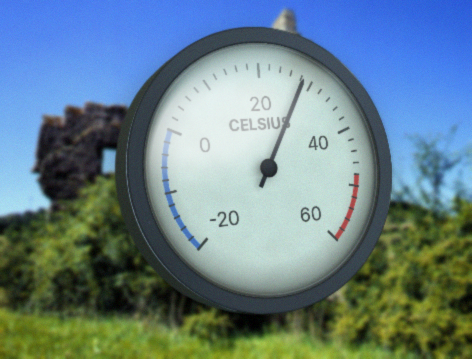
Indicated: 28°C
